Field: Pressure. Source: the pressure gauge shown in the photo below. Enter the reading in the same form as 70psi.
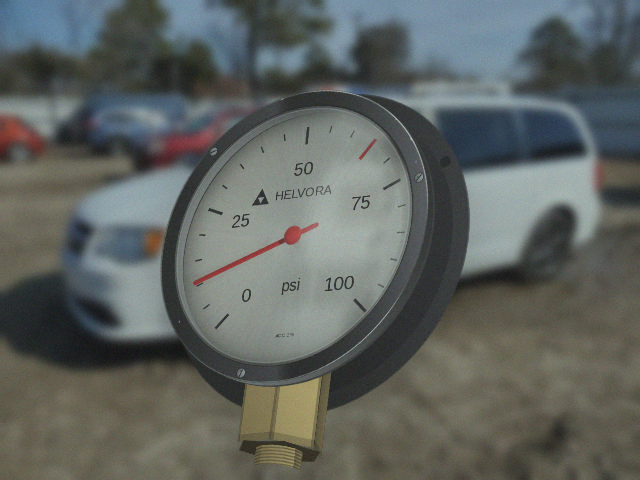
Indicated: 10psi
